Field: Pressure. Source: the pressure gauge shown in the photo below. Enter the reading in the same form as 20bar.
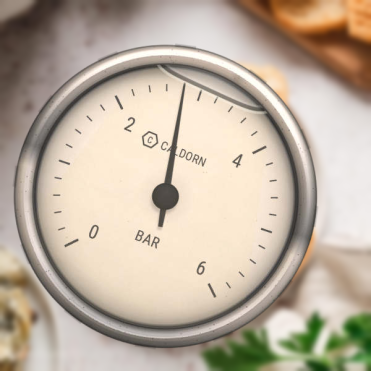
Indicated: 2.8bar
